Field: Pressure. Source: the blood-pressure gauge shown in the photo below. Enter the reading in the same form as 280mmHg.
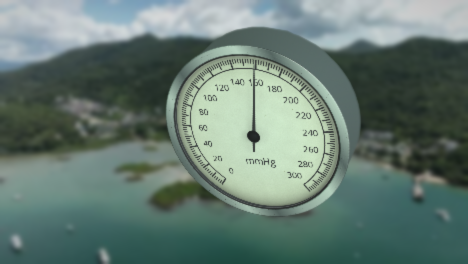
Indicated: 160mmHg
